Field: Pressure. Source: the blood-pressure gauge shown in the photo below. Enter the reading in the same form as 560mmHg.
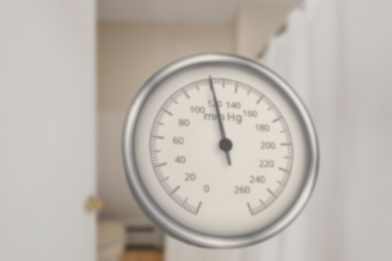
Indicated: 120mmHg
